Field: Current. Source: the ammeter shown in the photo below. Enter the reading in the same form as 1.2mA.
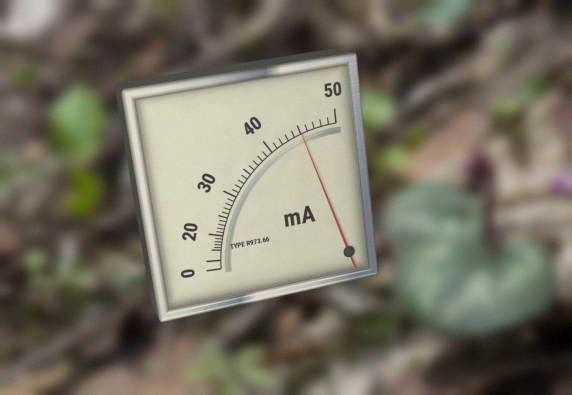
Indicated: 45mA
